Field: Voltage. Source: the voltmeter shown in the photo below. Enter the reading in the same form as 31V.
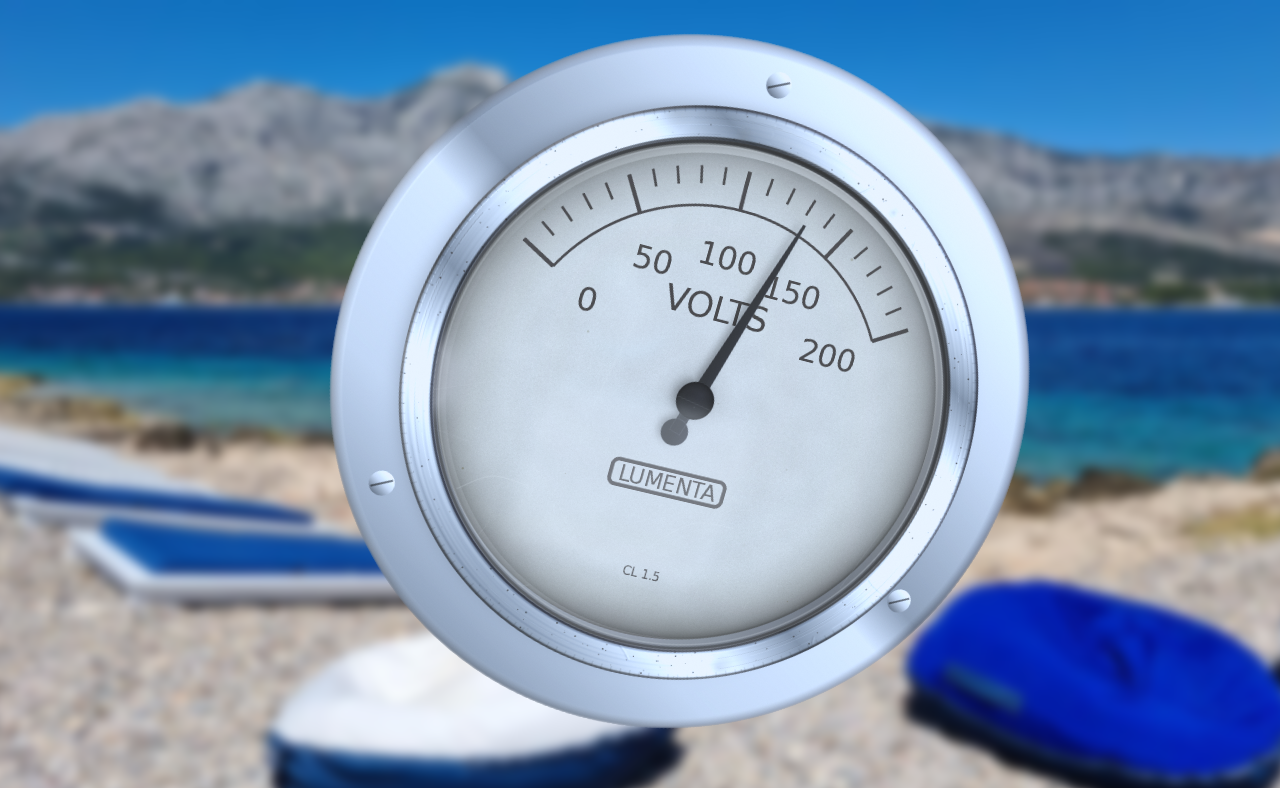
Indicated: 130V
